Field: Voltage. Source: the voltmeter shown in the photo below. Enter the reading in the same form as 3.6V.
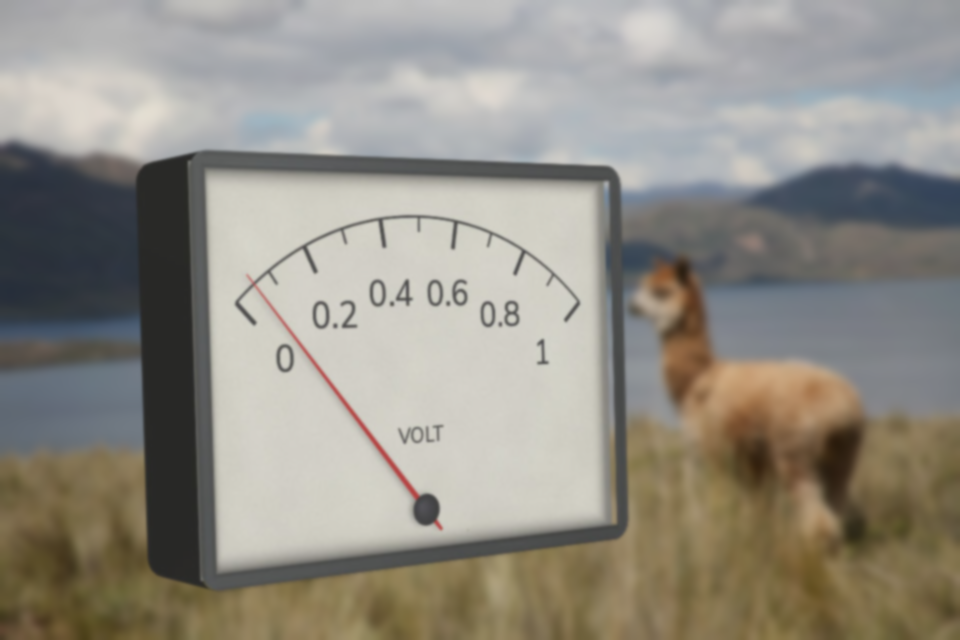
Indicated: 0.05V
